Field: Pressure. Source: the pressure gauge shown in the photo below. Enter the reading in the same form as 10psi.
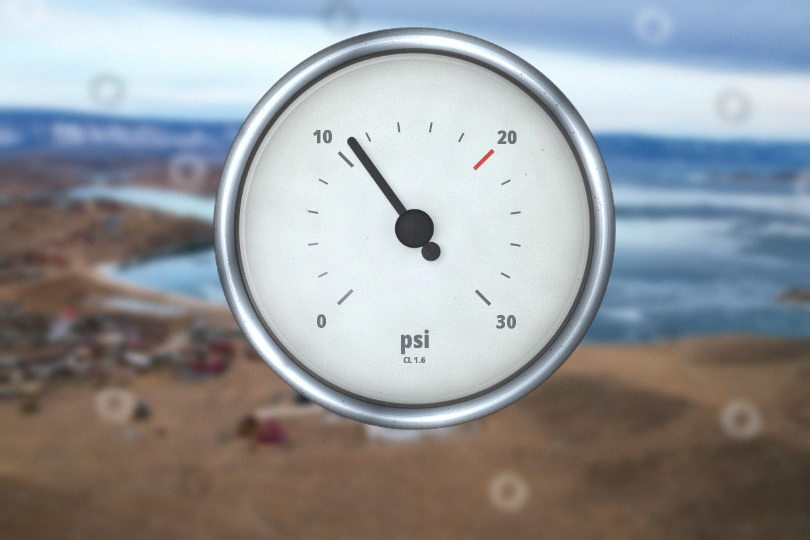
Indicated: 11psi
